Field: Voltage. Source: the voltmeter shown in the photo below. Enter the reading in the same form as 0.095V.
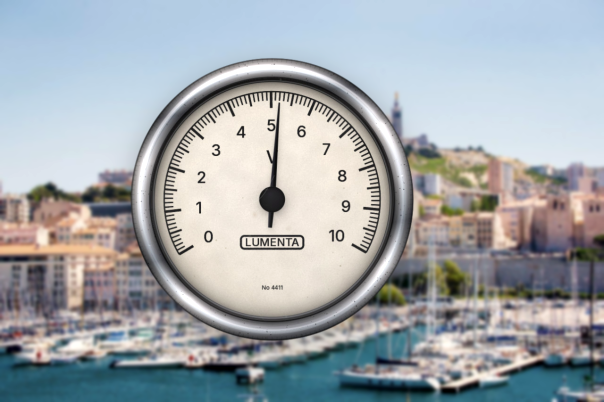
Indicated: 5.2V
